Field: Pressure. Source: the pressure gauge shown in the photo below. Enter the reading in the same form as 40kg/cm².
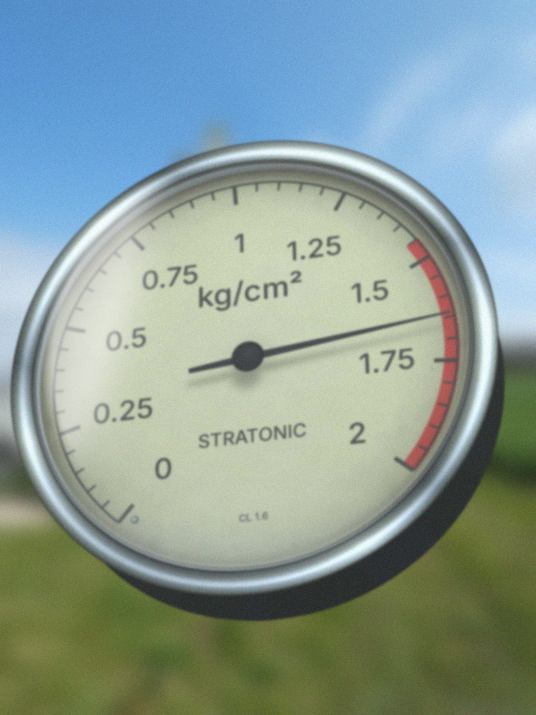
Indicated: 1.65kg/cm²
